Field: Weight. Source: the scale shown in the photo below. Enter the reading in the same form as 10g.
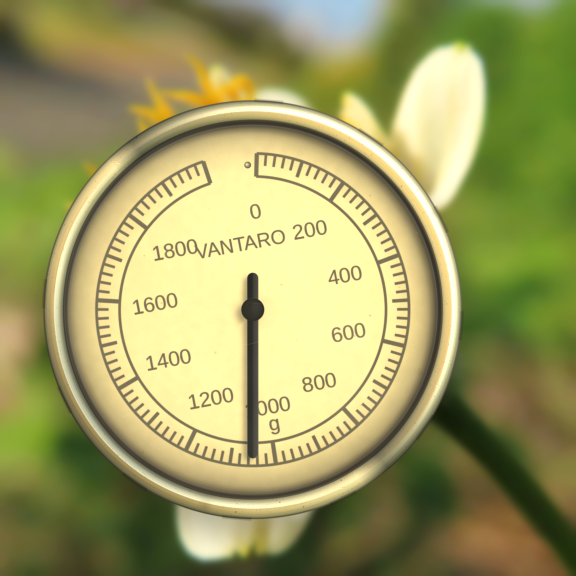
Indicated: 1050g
